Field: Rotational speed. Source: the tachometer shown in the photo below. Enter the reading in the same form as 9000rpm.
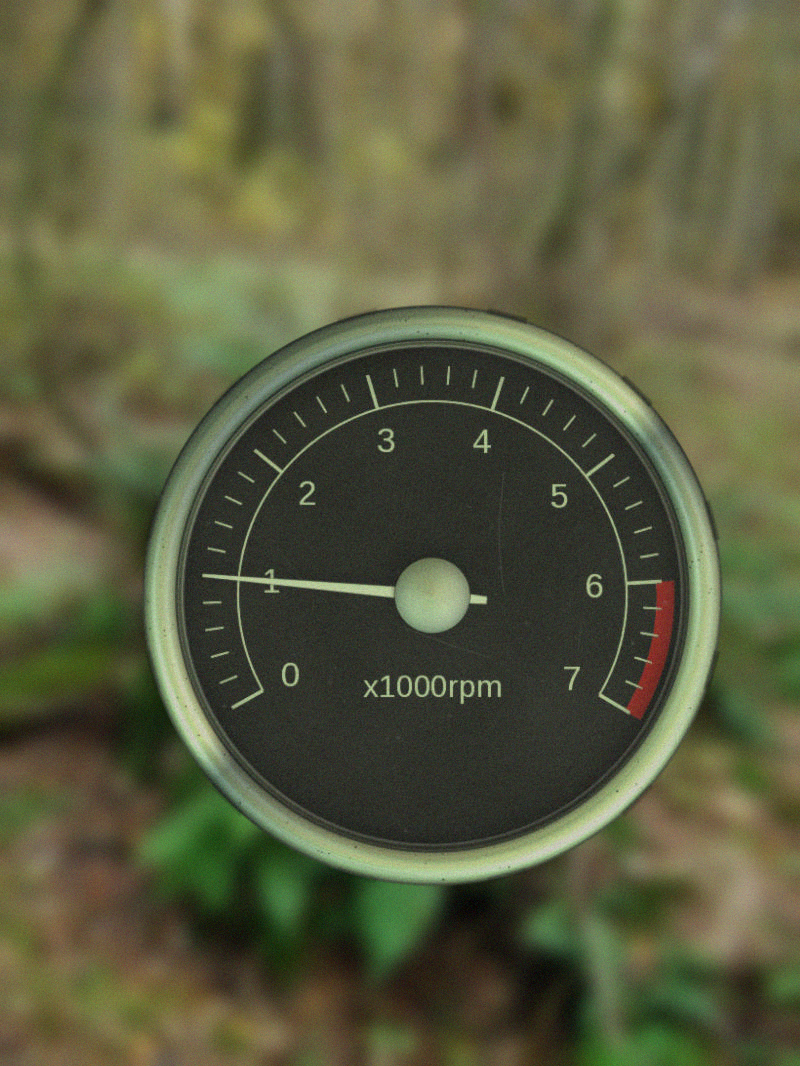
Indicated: 1000rpm
